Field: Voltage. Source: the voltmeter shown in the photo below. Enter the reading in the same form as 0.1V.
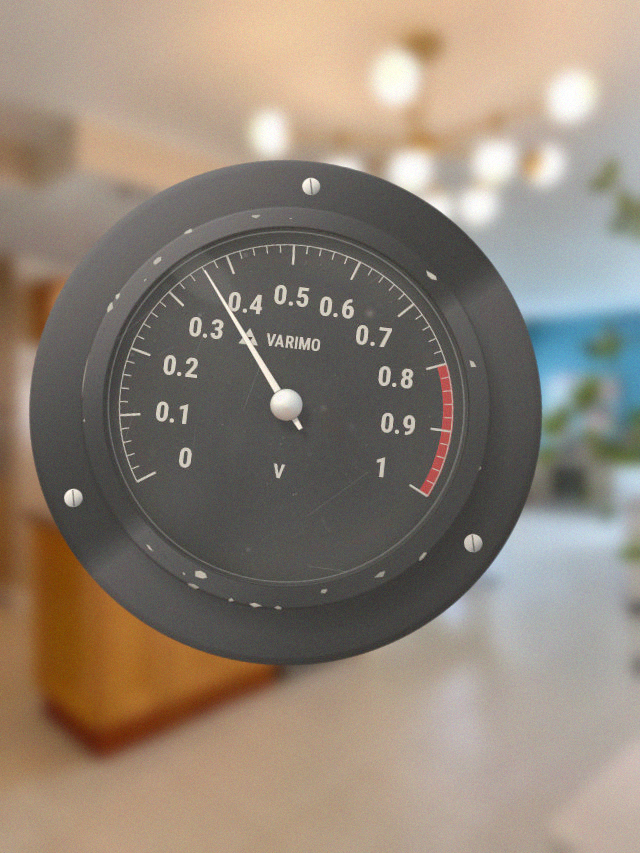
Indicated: 0.36V
